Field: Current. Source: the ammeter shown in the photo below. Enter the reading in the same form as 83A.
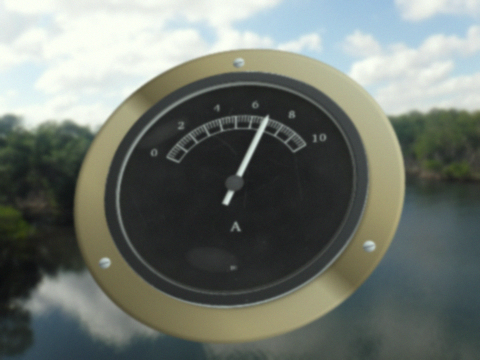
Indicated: 7A
